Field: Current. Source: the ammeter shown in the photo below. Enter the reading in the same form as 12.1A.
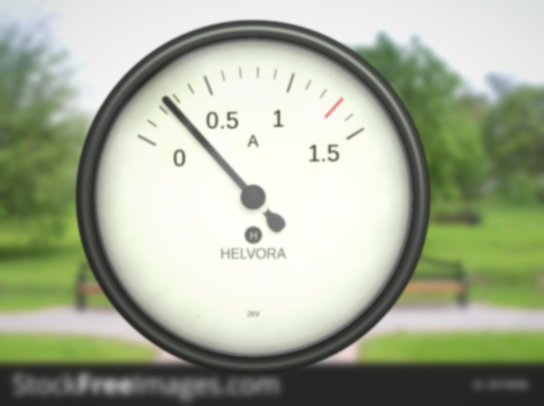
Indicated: 0.25A
